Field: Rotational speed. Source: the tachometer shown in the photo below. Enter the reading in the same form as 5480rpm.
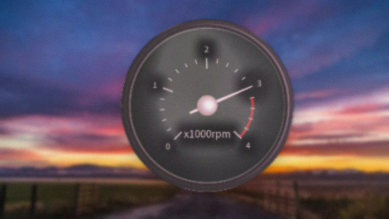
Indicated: 3000rpm
